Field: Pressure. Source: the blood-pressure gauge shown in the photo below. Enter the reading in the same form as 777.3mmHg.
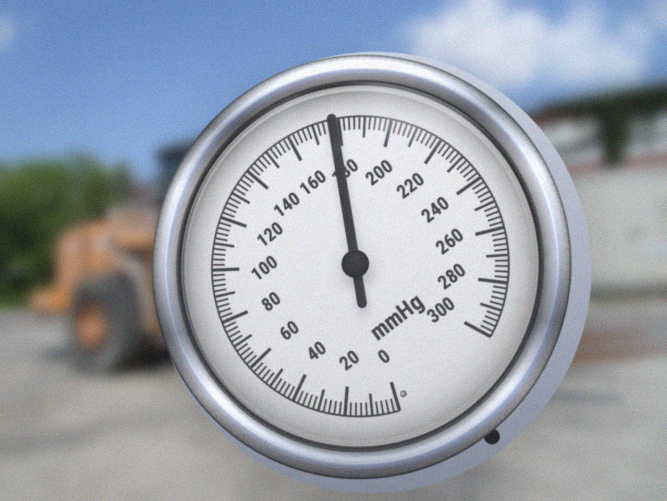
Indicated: 178mmHg
